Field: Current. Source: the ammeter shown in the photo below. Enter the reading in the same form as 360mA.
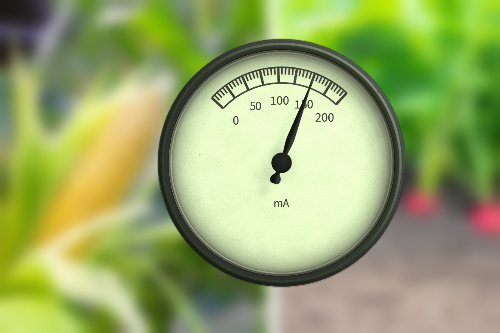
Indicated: 150mA
